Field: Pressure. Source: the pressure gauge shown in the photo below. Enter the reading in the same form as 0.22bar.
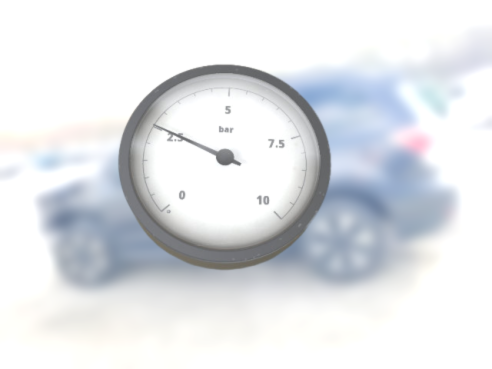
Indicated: 2.5bar
